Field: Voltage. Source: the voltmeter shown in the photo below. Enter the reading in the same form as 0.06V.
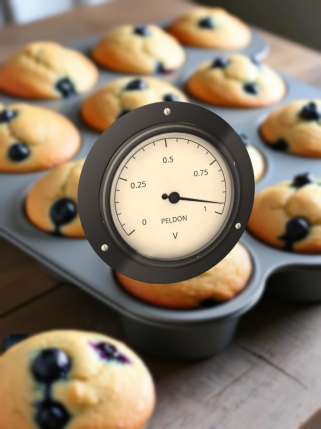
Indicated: 0.95V
